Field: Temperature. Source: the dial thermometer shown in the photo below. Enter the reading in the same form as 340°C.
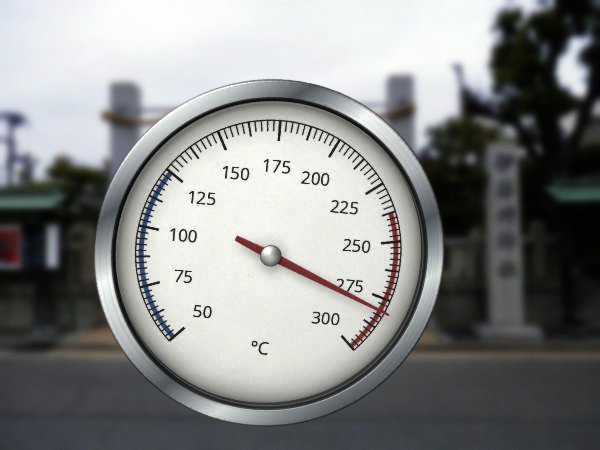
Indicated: 280°C
